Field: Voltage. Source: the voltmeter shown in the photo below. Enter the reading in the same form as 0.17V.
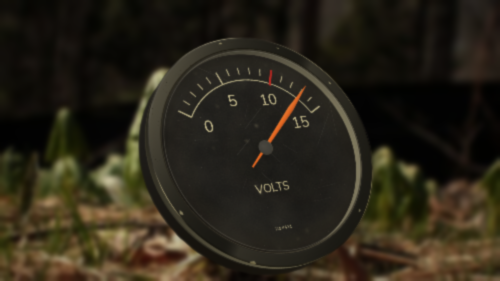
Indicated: 13V
